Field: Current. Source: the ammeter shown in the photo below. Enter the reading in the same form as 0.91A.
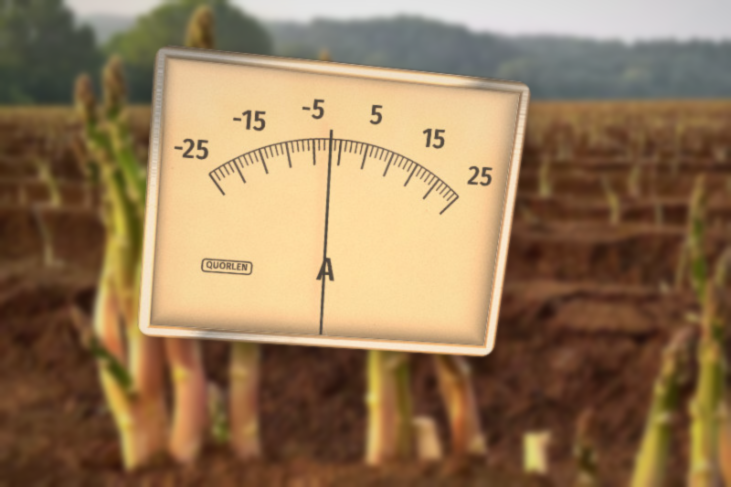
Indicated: -2A
